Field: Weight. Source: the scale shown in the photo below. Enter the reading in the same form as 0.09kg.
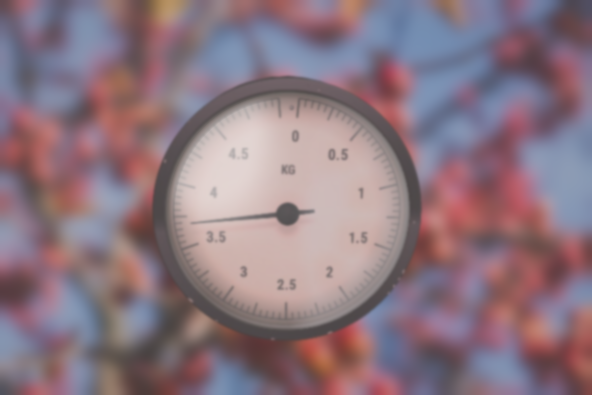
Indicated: 3.7kg
